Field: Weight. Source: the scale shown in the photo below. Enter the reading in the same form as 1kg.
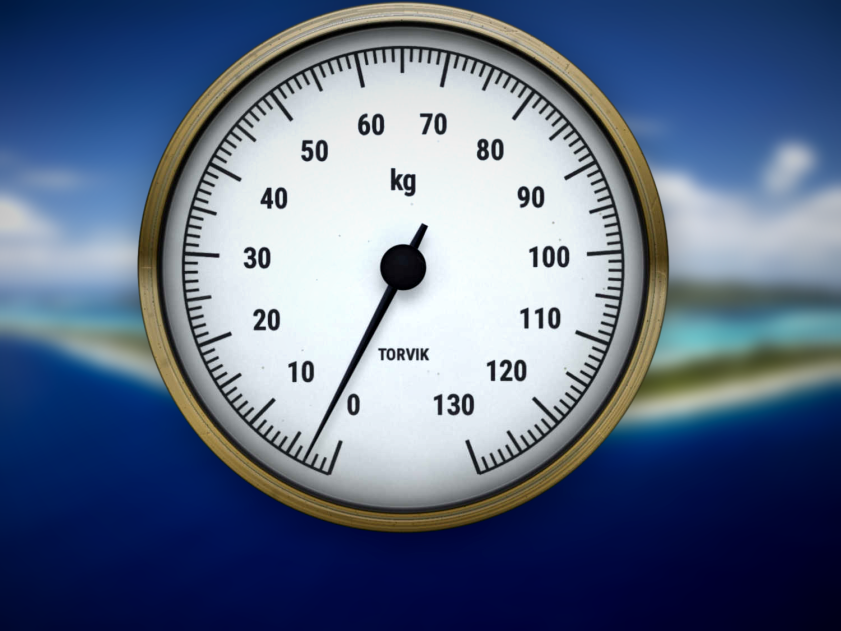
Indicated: 3kg
